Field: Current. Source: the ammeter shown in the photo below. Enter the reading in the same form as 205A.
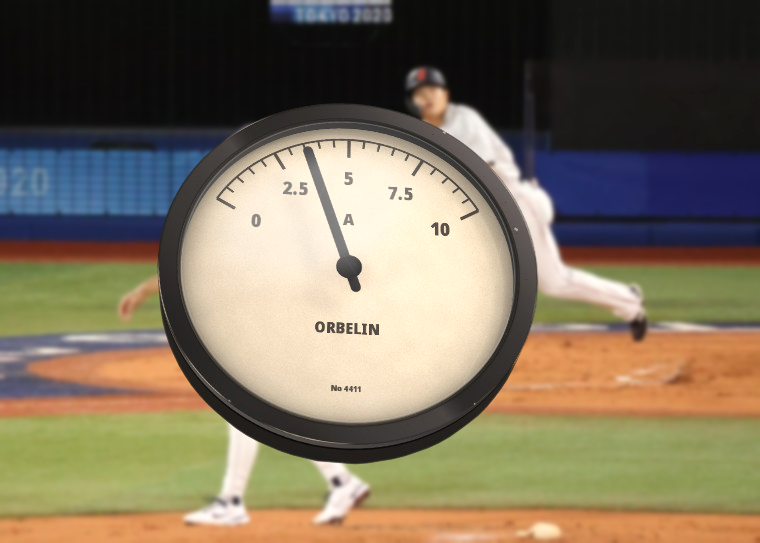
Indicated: 3.5A
